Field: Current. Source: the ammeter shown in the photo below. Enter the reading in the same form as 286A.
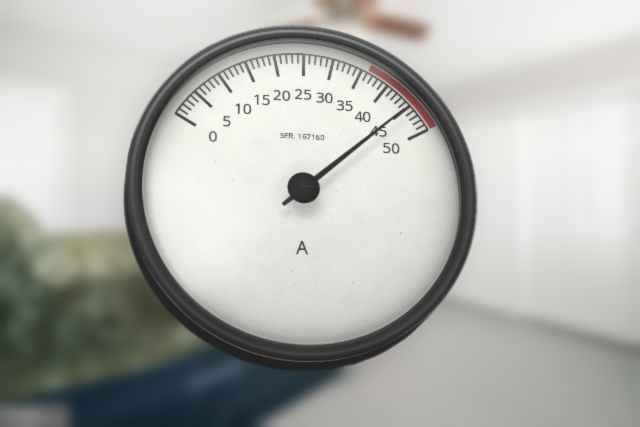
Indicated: 45A
